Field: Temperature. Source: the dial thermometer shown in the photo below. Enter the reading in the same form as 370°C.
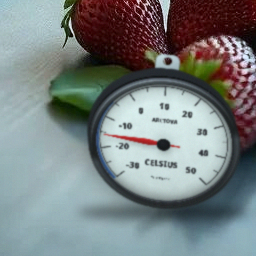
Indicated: -15°C
